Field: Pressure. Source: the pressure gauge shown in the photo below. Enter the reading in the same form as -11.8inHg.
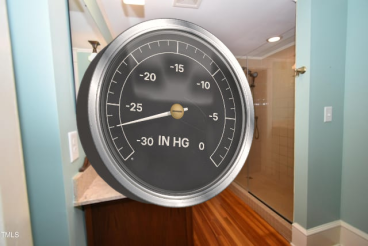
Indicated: -27inHg
